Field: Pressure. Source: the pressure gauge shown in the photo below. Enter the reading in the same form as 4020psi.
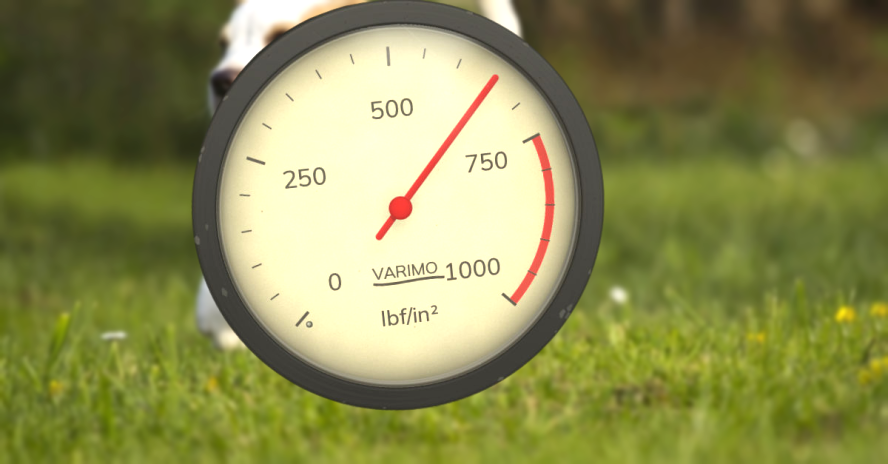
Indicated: 650psi
